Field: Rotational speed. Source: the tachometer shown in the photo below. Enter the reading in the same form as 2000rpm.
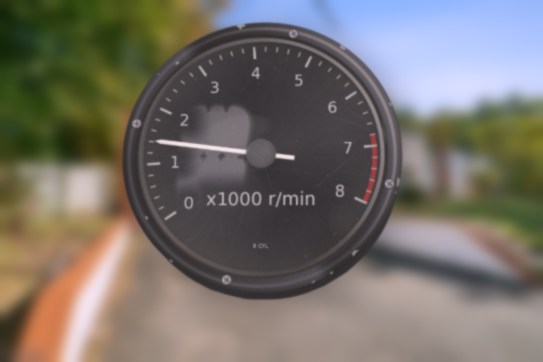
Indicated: 1400rpm
